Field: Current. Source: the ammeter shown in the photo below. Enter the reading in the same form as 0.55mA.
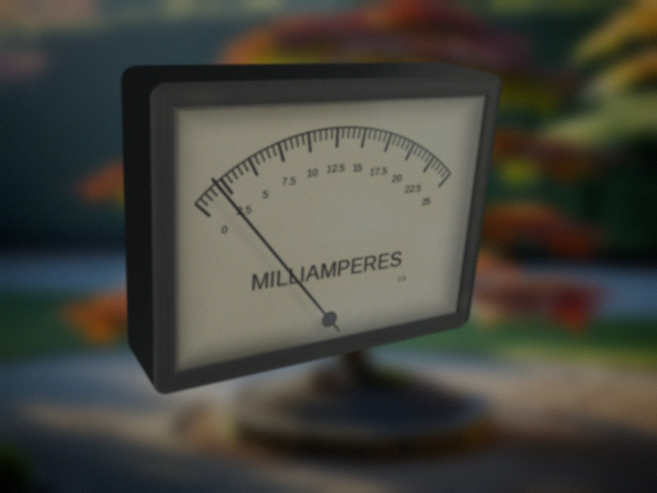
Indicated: 2mA
